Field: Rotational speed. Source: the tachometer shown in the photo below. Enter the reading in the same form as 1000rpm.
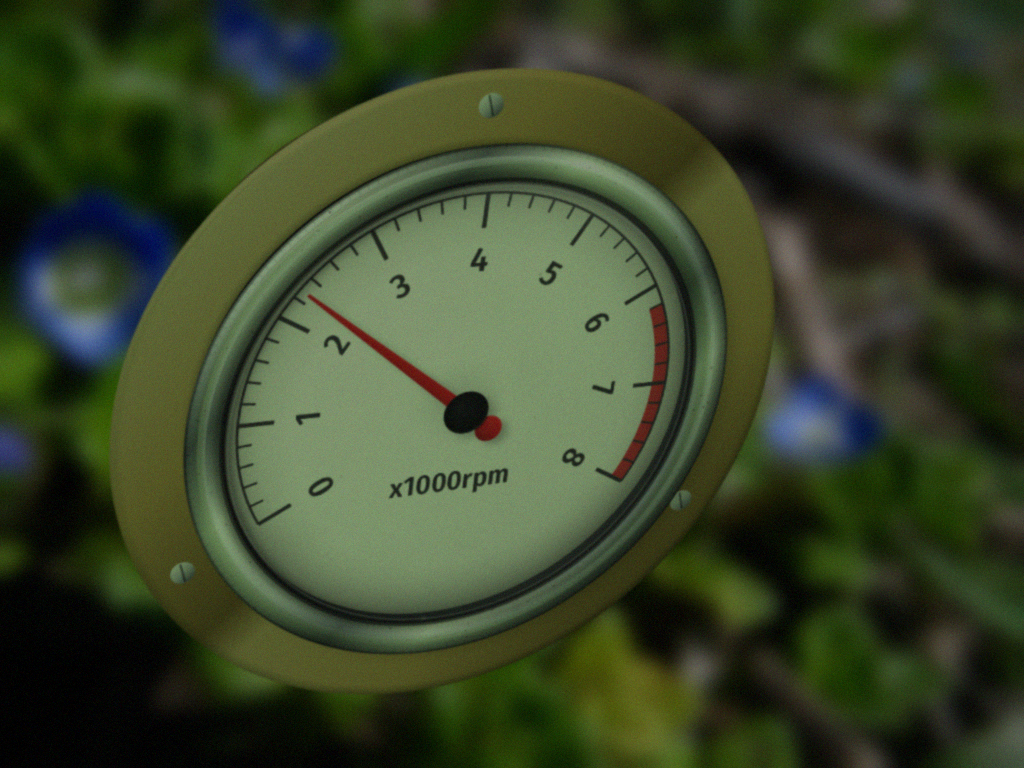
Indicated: 2300rpm
